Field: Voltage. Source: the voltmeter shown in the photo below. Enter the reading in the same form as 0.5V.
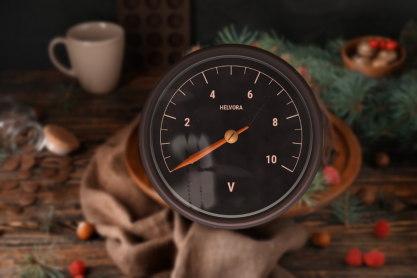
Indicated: 0V
